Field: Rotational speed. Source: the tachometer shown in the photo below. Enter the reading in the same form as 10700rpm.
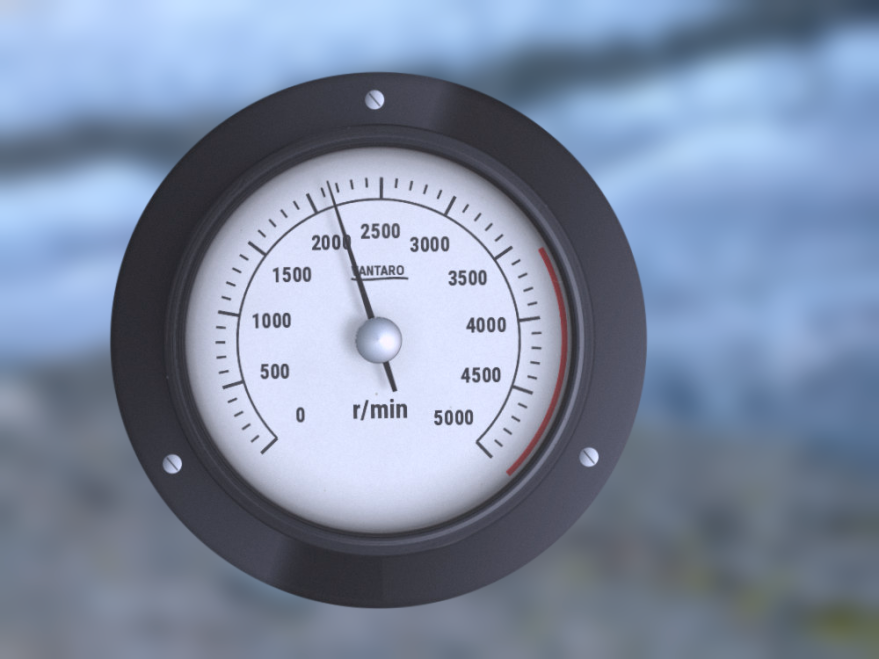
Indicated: 2150rpm
